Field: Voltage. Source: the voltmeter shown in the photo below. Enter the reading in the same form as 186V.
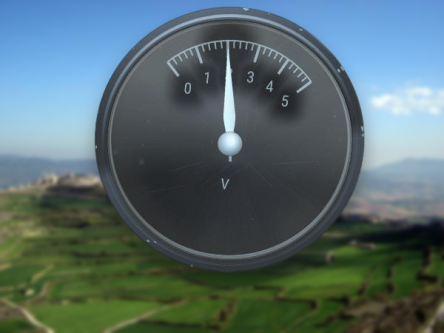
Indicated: 2V
